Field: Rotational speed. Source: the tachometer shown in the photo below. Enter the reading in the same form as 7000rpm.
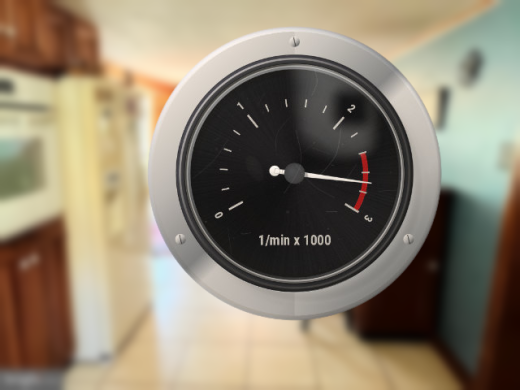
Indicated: 2700rpm
